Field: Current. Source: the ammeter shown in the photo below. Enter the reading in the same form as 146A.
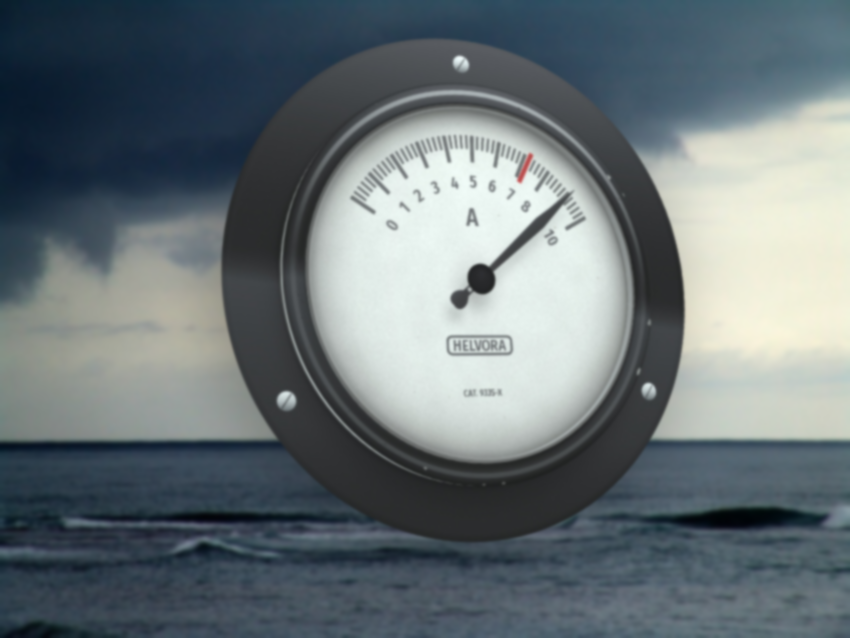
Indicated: 9A
